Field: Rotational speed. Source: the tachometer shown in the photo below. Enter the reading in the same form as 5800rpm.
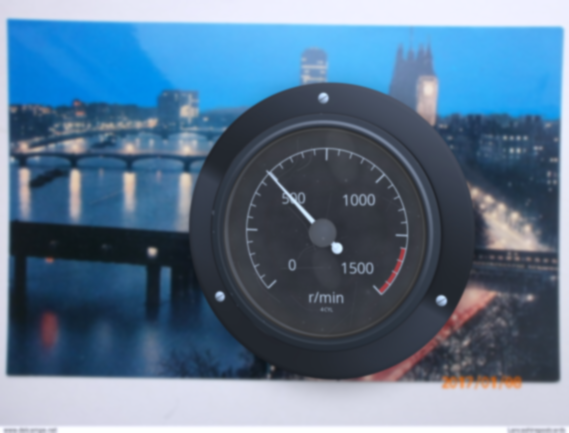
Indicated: 500rpm
